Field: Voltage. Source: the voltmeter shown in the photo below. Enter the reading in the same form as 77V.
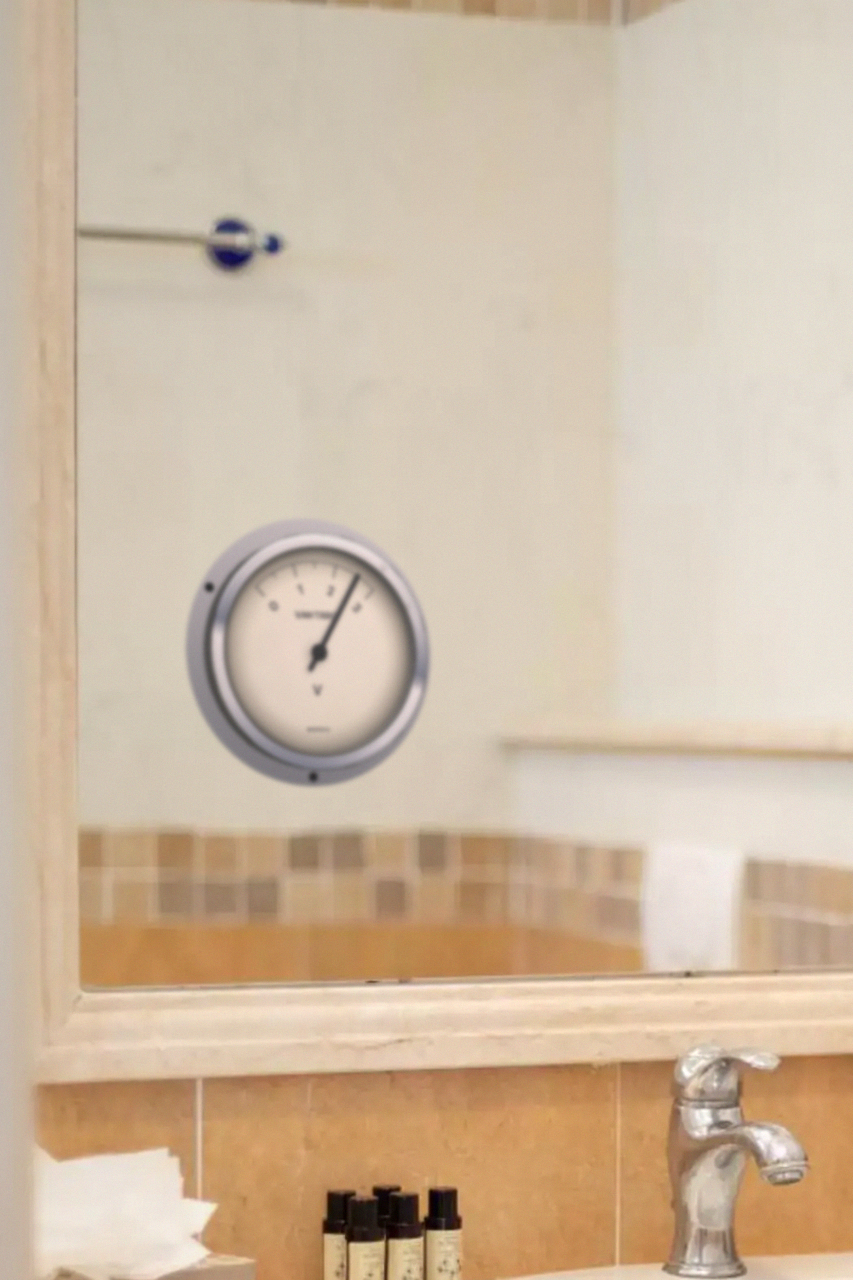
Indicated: 2.5V
